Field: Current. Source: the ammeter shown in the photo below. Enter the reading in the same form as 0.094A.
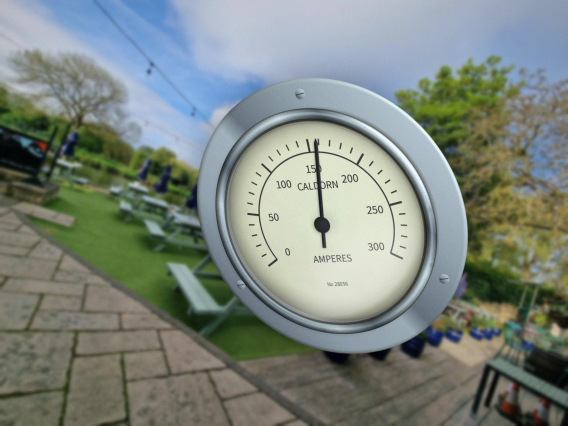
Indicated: 160A
